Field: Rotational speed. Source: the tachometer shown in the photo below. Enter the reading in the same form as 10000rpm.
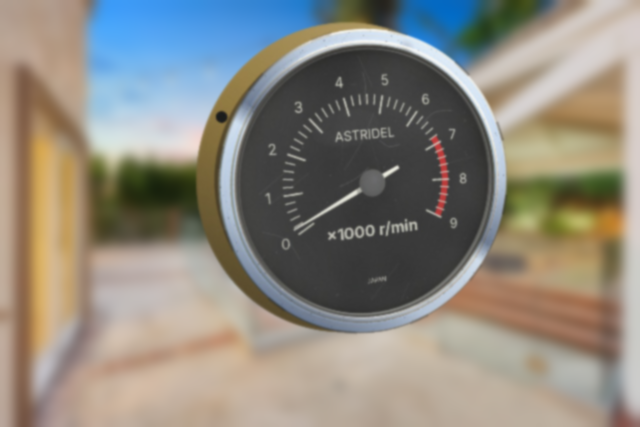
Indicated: 200rpm
